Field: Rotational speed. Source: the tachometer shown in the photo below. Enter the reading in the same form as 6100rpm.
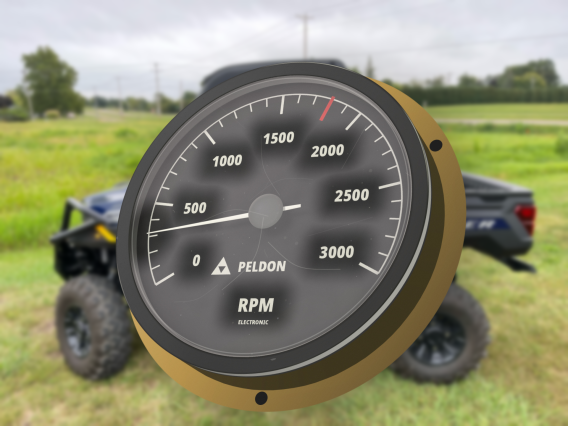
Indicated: 300rpm
